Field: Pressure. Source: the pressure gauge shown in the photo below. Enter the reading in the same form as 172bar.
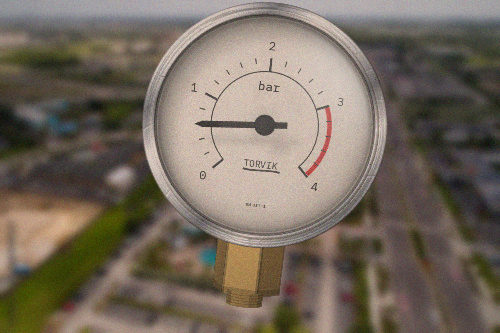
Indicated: 0.6bar
